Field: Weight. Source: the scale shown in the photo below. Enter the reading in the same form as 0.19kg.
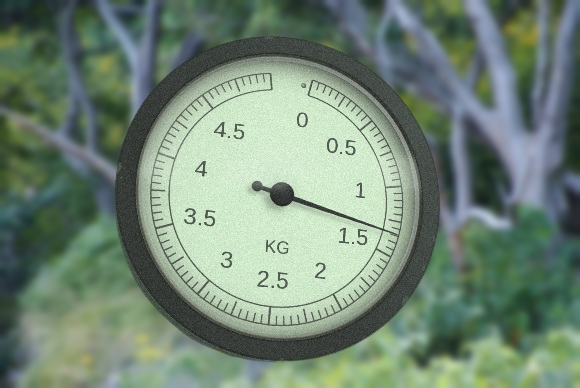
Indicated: 1.35kg
